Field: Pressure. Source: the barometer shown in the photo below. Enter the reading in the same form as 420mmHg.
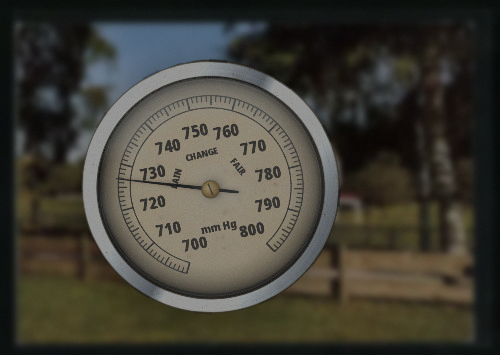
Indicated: 727mmHg
